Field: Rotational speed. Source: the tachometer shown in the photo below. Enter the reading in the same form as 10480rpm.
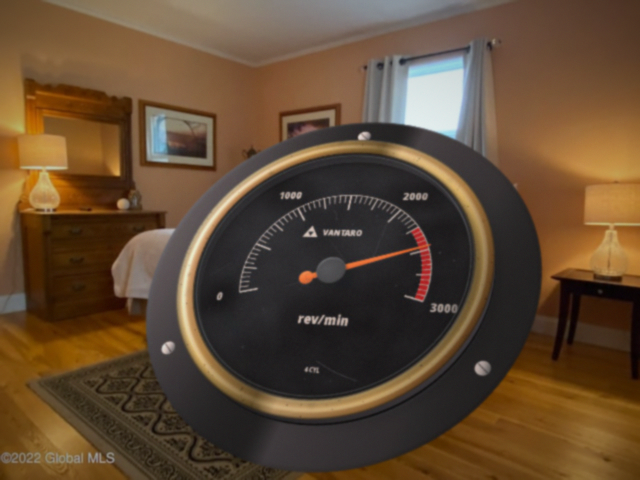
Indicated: 2500rpm
